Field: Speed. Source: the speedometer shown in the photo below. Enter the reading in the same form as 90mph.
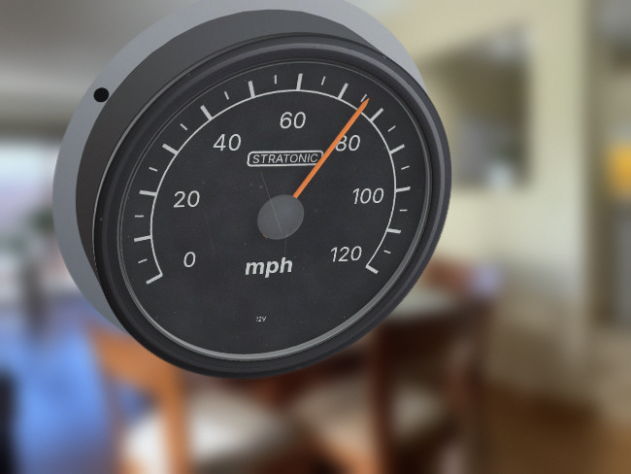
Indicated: 75mph
